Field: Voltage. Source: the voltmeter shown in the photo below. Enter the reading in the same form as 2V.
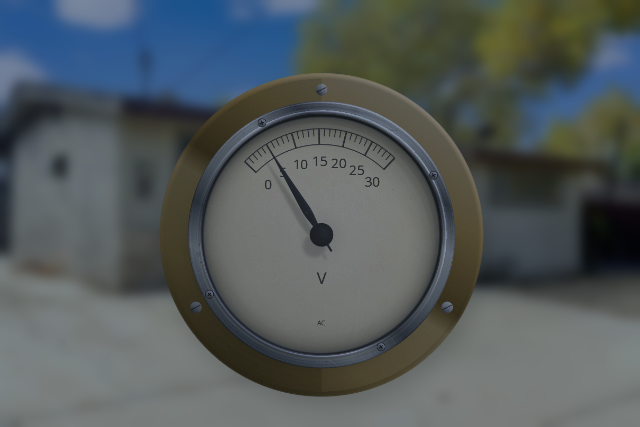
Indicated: 5V
